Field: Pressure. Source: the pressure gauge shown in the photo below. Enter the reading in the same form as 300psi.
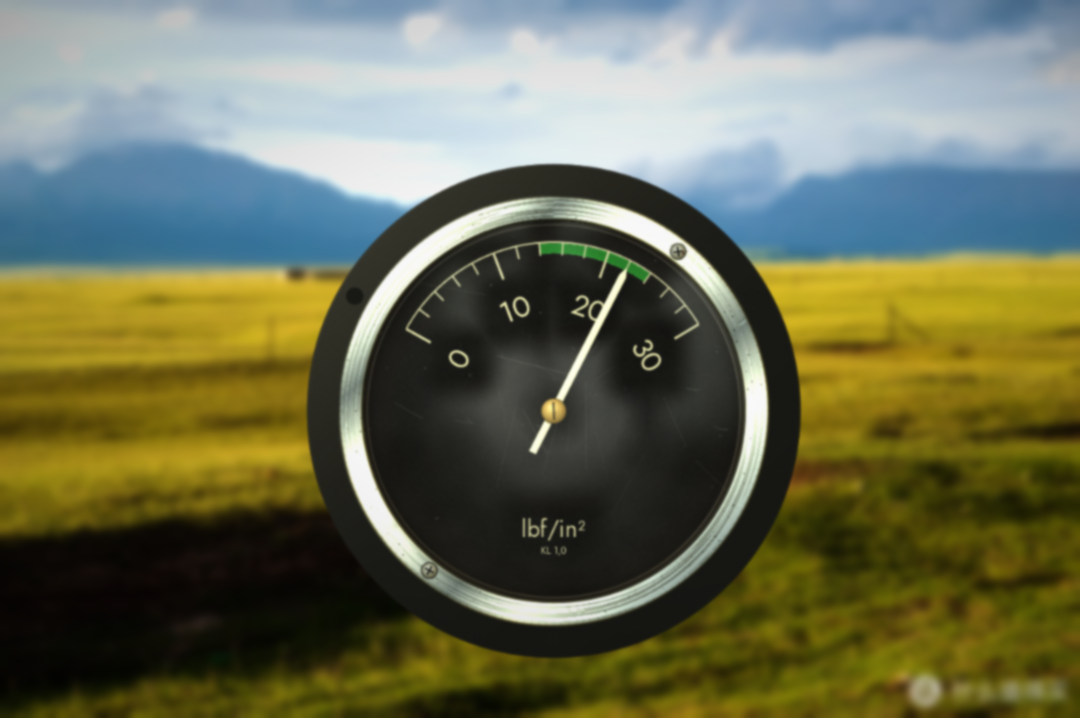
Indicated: 22psi
